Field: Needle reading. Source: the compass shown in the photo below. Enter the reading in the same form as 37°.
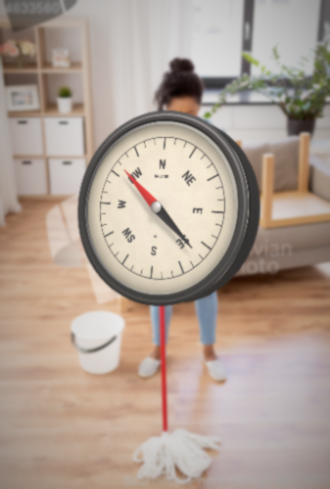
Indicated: 310°
